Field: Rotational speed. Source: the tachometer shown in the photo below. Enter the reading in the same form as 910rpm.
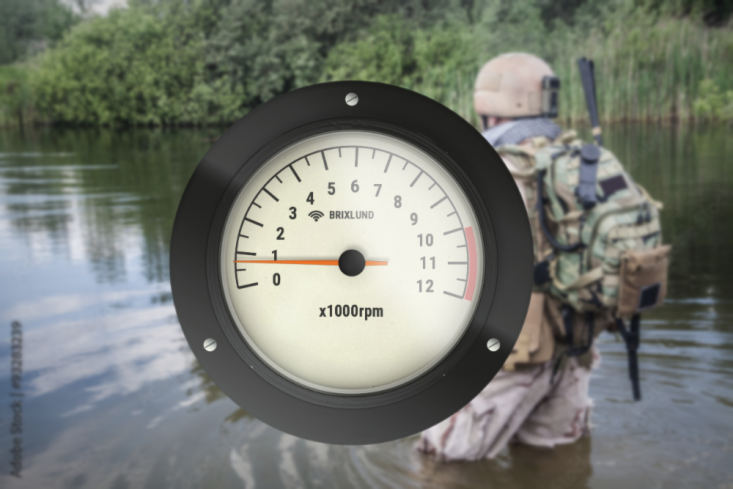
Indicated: 750rpm
